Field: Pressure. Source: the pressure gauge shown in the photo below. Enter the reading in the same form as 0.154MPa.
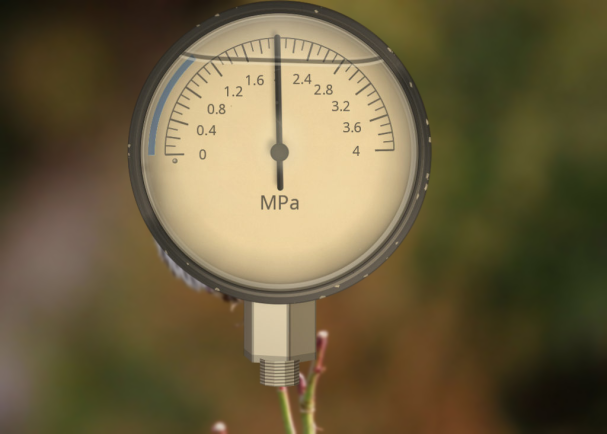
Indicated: 2MPa
